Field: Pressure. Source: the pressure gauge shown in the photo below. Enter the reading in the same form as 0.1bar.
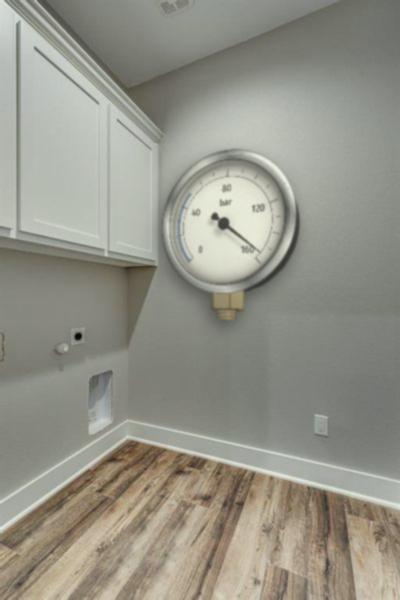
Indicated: 155bar
